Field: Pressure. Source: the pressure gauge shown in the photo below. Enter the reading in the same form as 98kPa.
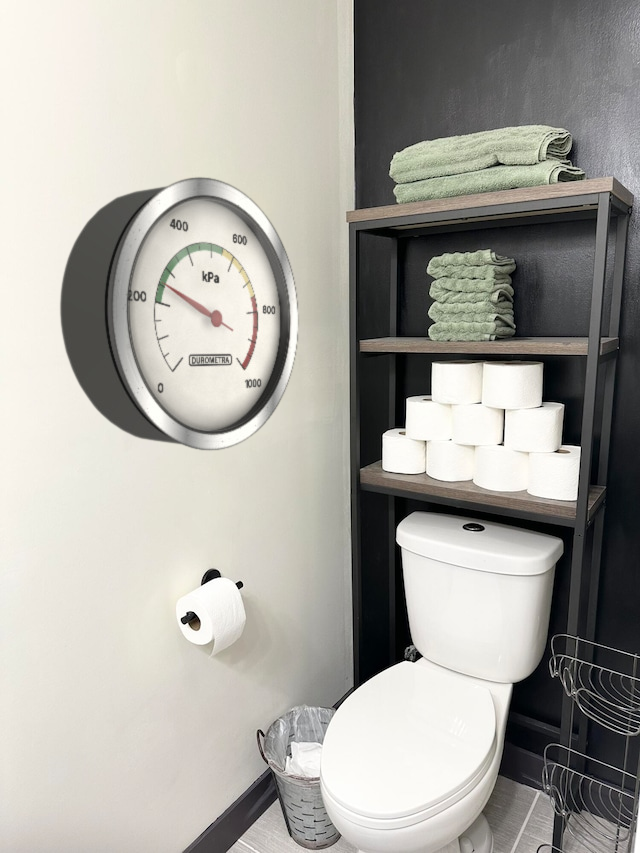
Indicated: 250kPa
